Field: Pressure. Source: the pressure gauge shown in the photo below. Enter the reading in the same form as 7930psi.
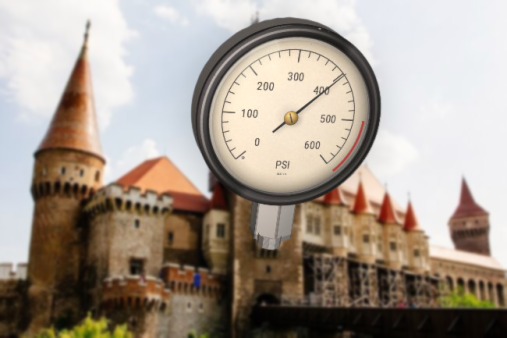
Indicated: 400psi
